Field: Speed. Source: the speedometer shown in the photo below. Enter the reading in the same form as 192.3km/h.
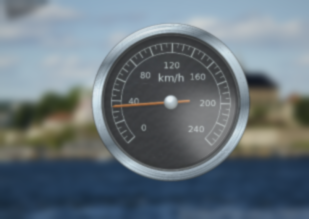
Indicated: 35km/h
